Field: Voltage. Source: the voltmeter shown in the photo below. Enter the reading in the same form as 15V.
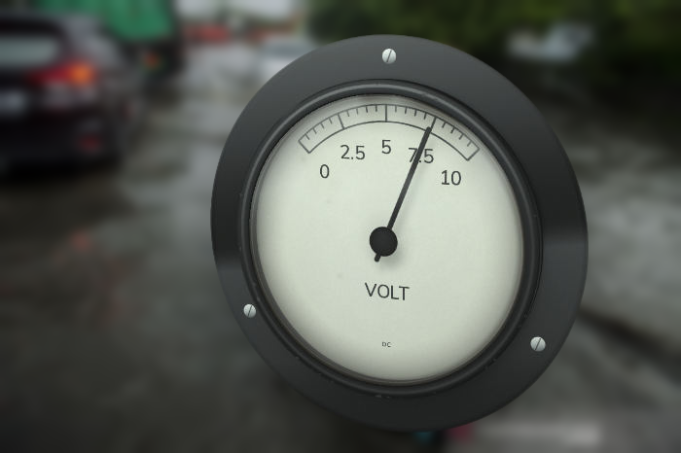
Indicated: 7.5V
